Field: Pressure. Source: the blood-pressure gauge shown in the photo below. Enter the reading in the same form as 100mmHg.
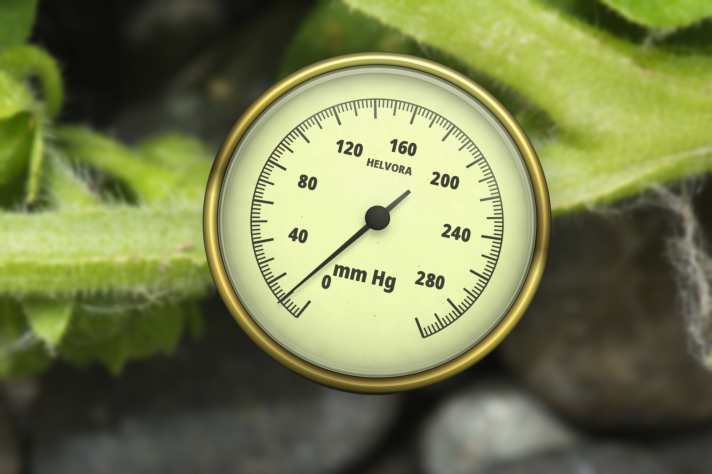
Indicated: 10mmHg
